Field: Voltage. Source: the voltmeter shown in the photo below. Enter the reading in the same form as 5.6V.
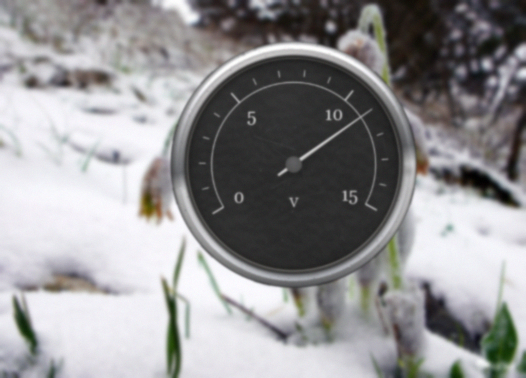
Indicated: 11V
